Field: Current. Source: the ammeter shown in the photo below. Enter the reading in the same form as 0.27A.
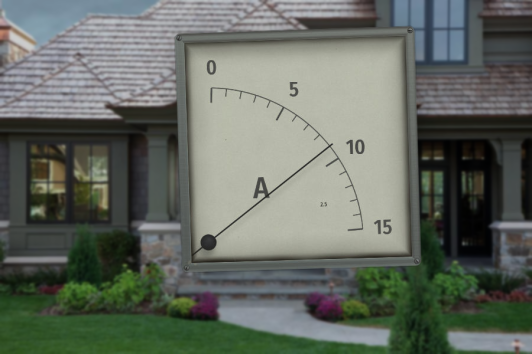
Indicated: 9A
